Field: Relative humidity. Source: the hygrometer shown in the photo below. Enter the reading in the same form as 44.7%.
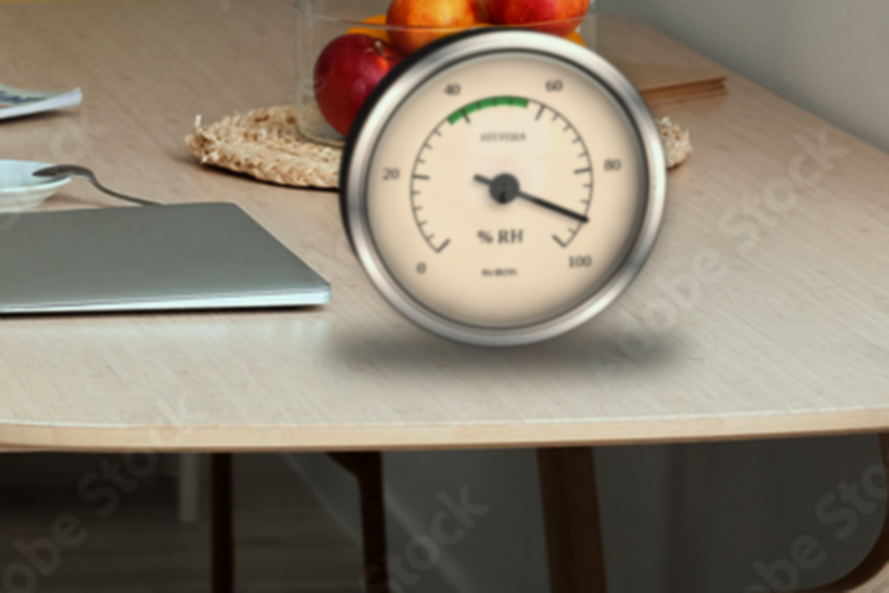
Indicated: 92%
